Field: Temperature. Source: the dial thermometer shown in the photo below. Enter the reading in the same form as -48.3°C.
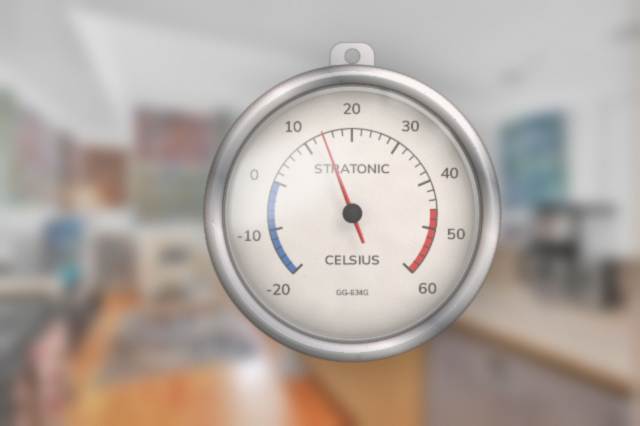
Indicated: 14°C
